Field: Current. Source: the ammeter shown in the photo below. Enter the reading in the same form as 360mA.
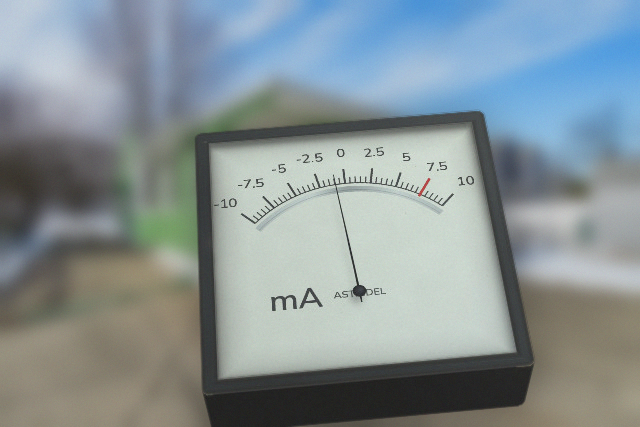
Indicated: -1mA
